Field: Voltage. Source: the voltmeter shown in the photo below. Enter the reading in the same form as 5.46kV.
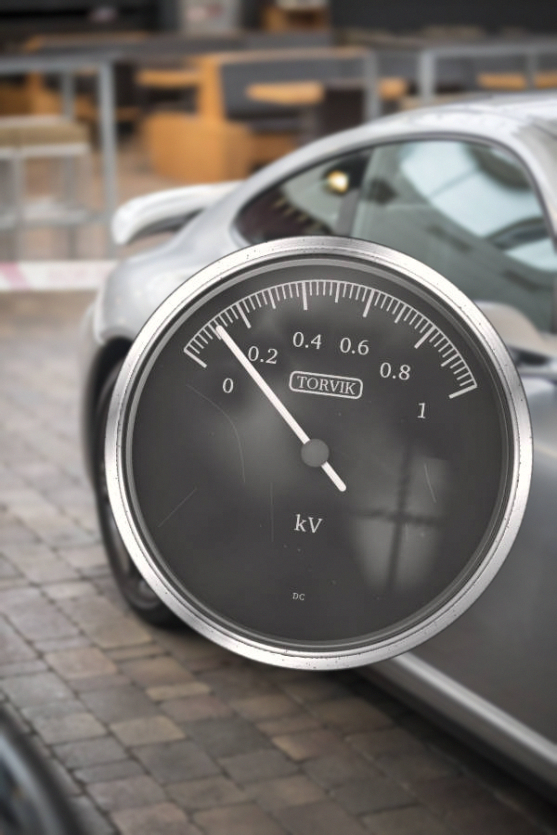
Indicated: 0.12kV
